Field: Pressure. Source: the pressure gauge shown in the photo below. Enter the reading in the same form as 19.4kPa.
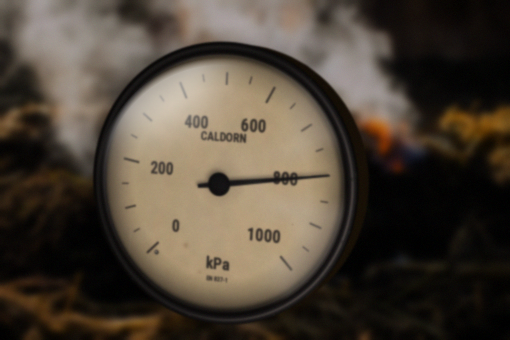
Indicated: 800kPa
